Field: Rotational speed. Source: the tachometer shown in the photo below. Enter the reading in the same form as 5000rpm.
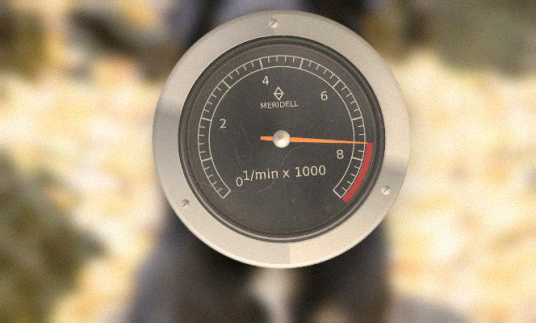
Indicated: 7600rpm
